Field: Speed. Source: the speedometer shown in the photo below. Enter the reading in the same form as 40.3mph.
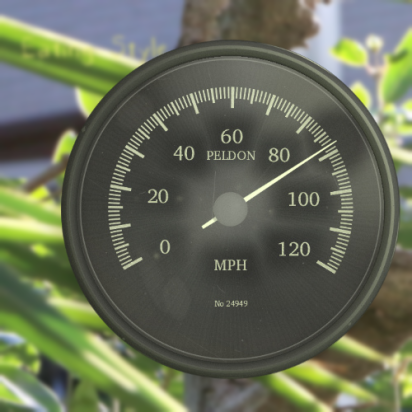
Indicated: 88mph
